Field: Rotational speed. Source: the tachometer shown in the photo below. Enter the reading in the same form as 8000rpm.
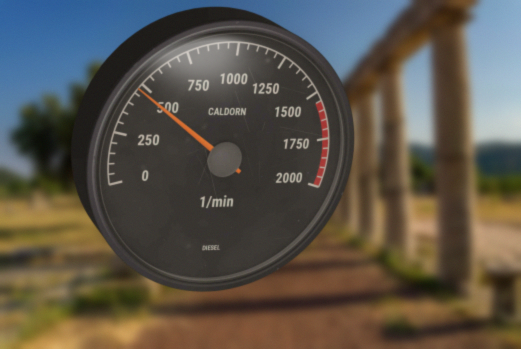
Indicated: 475rpm
